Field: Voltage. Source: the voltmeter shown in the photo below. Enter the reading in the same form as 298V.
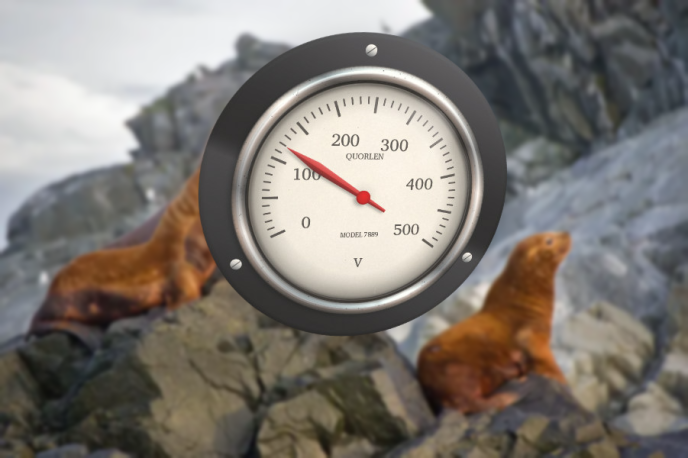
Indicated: 120V
